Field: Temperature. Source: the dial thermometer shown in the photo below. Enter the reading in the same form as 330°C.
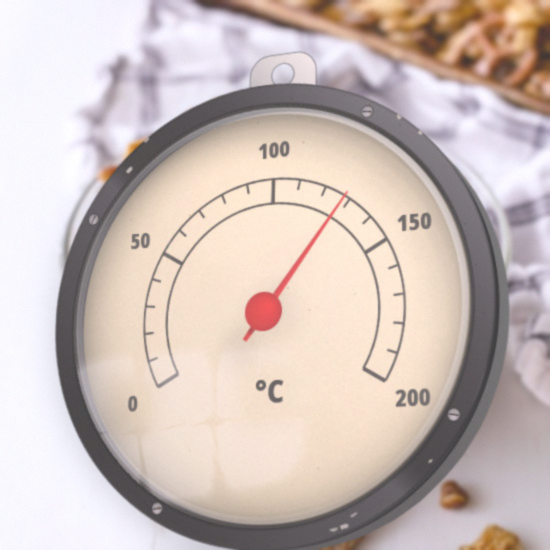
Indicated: 130°C
